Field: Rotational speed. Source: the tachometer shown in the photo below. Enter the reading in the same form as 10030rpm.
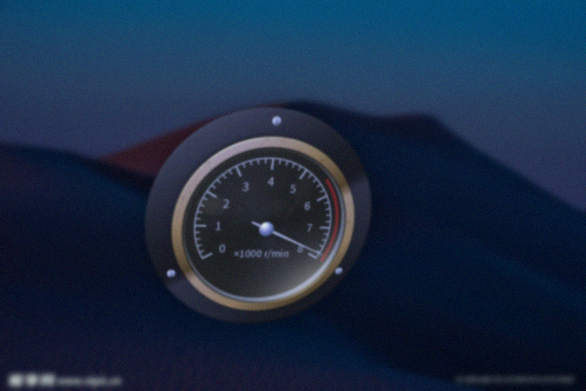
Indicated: 7800rpm
